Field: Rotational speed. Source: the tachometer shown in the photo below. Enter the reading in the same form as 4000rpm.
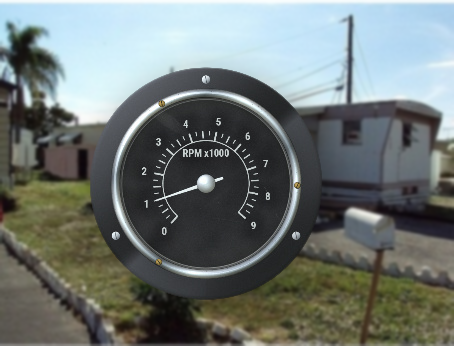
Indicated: 1000rpm
